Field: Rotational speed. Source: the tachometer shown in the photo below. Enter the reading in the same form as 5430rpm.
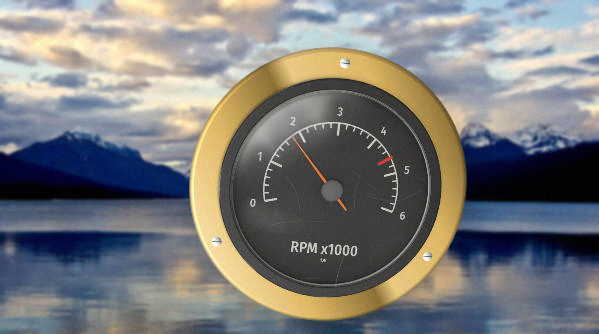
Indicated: 1800rpm
